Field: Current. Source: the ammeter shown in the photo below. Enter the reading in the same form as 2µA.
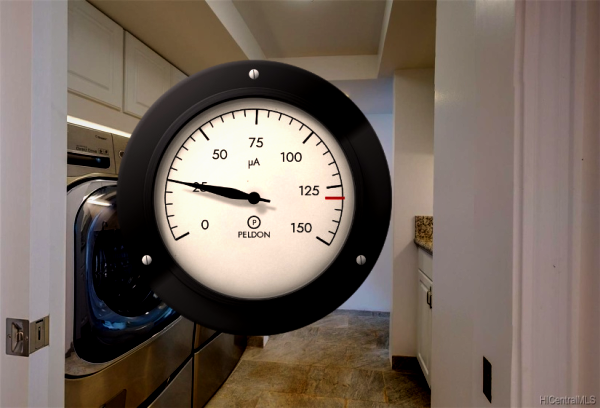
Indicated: 25µA
